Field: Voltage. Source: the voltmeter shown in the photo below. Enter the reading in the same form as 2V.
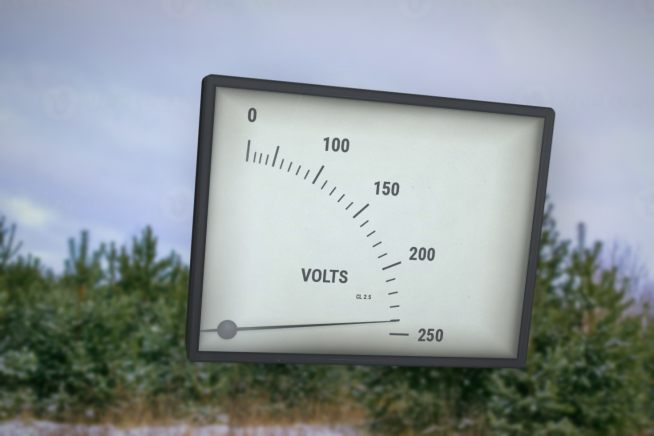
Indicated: 240V
